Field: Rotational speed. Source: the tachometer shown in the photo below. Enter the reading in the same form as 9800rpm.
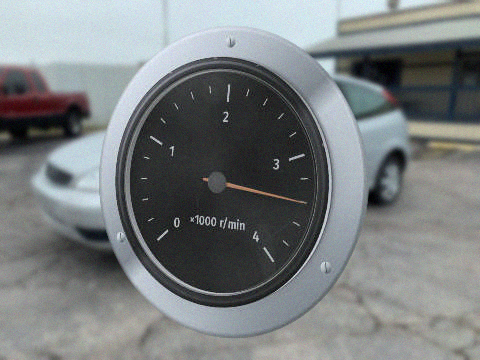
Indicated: 3400rpm
